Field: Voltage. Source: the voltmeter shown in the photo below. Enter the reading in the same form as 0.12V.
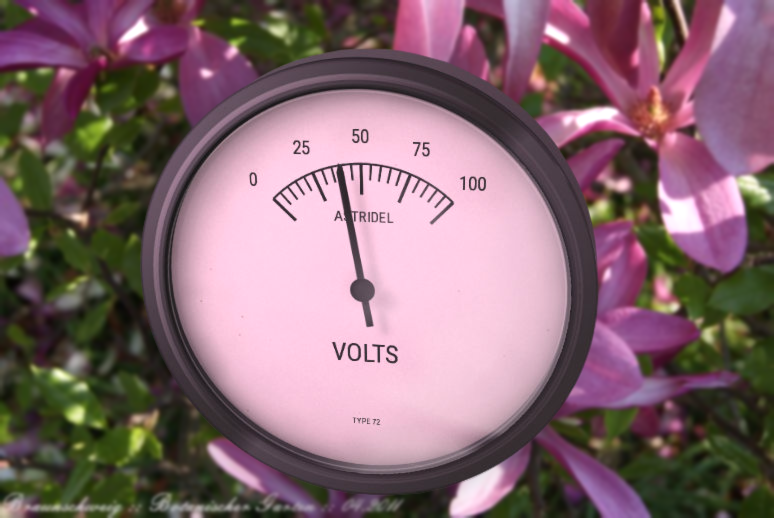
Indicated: 40V
